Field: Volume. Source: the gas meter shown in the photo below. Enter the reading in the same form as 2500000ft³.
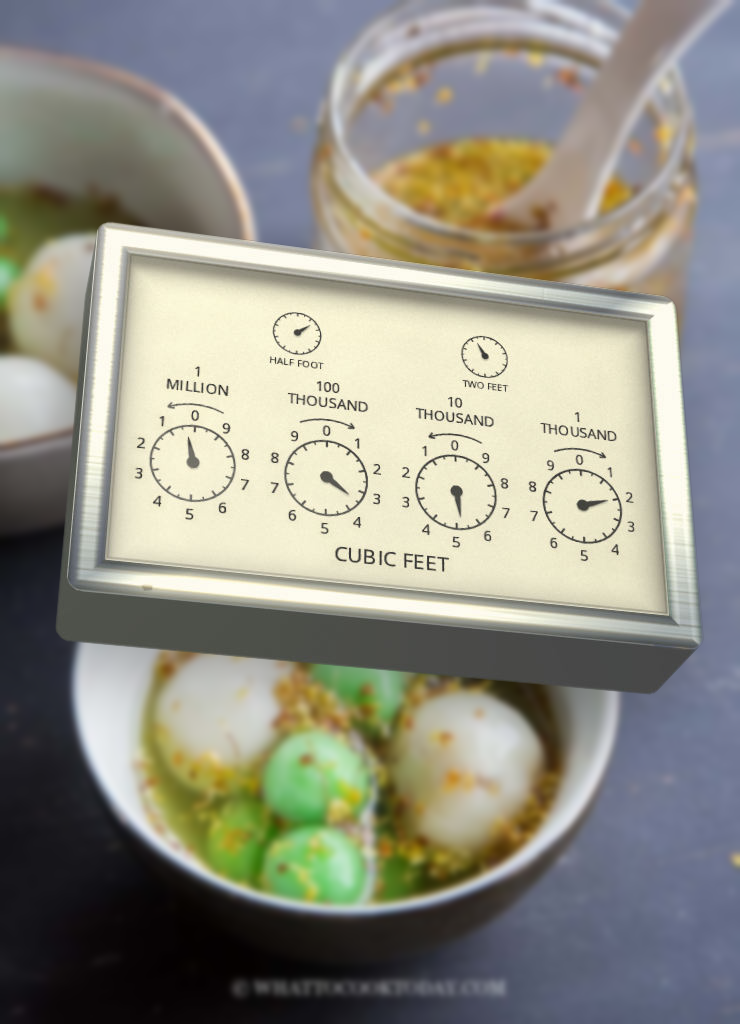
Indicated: 35200ft³
